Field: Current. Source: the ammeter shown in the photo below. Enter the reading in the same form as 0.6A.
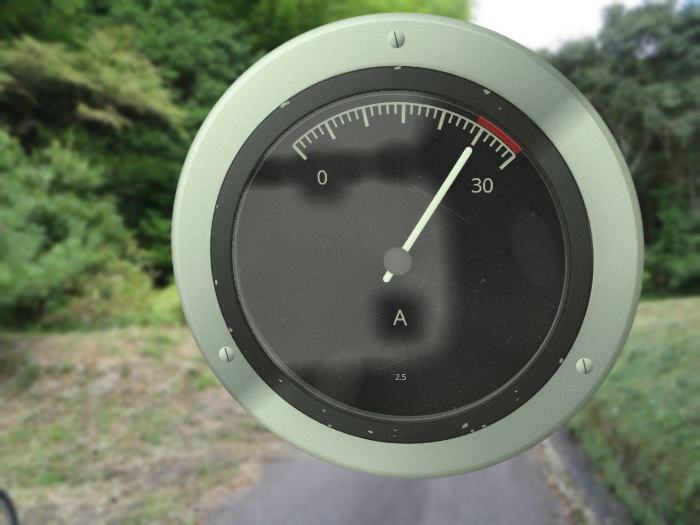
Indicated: 25A
